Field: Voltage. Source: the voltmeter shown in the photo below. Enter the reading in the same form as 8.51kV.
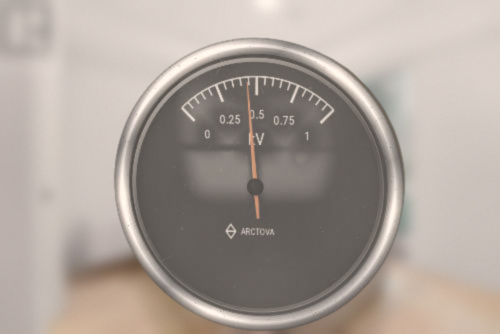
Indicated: 0.45kV
